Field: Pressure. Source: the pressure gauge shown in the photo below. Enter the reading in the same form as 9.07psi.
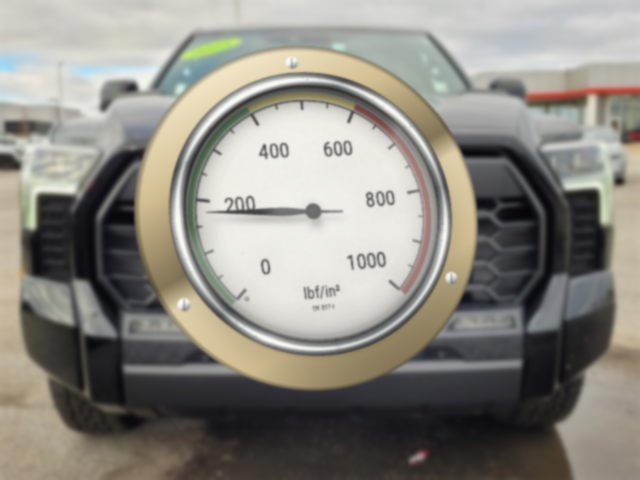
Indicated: 175psi
